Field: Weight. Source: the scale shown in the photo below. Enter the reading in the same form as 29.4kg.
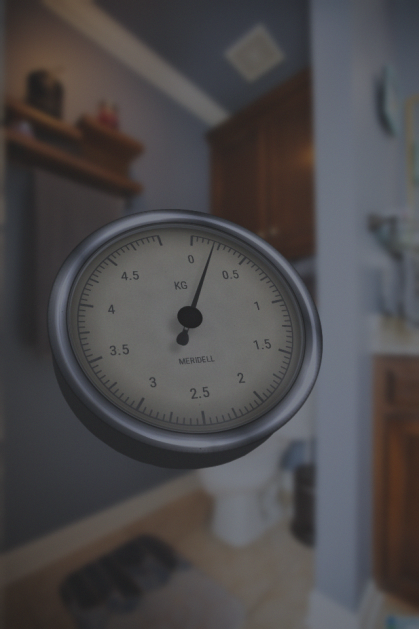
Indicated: 0.2kg
